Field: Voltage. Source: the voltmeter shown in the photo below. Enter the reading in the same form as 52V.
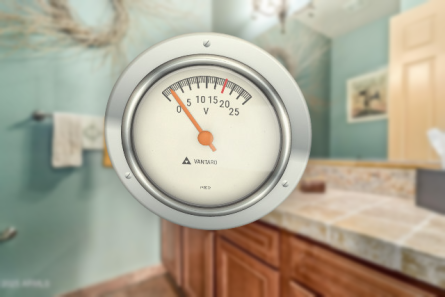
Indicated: 2.5V
